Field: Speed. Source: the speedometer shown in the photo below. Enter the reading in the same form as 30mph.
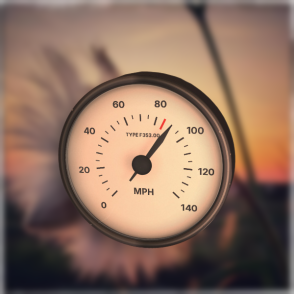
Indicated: 90mph
